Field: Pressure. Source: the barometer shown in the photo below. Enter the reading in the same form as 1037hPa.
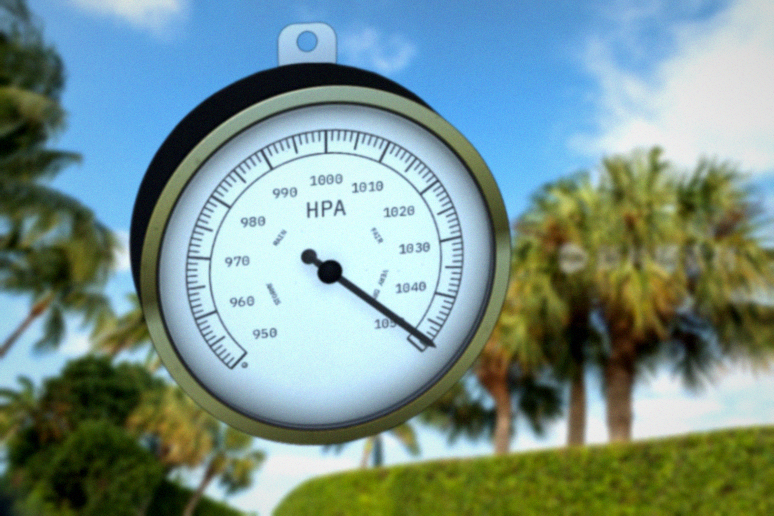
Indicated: 1048hPa
